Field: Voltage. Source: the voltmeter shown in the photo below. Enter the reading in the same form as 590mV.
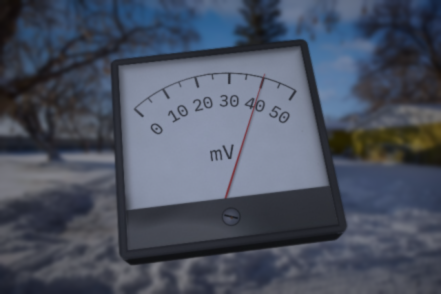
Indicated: 40mV
